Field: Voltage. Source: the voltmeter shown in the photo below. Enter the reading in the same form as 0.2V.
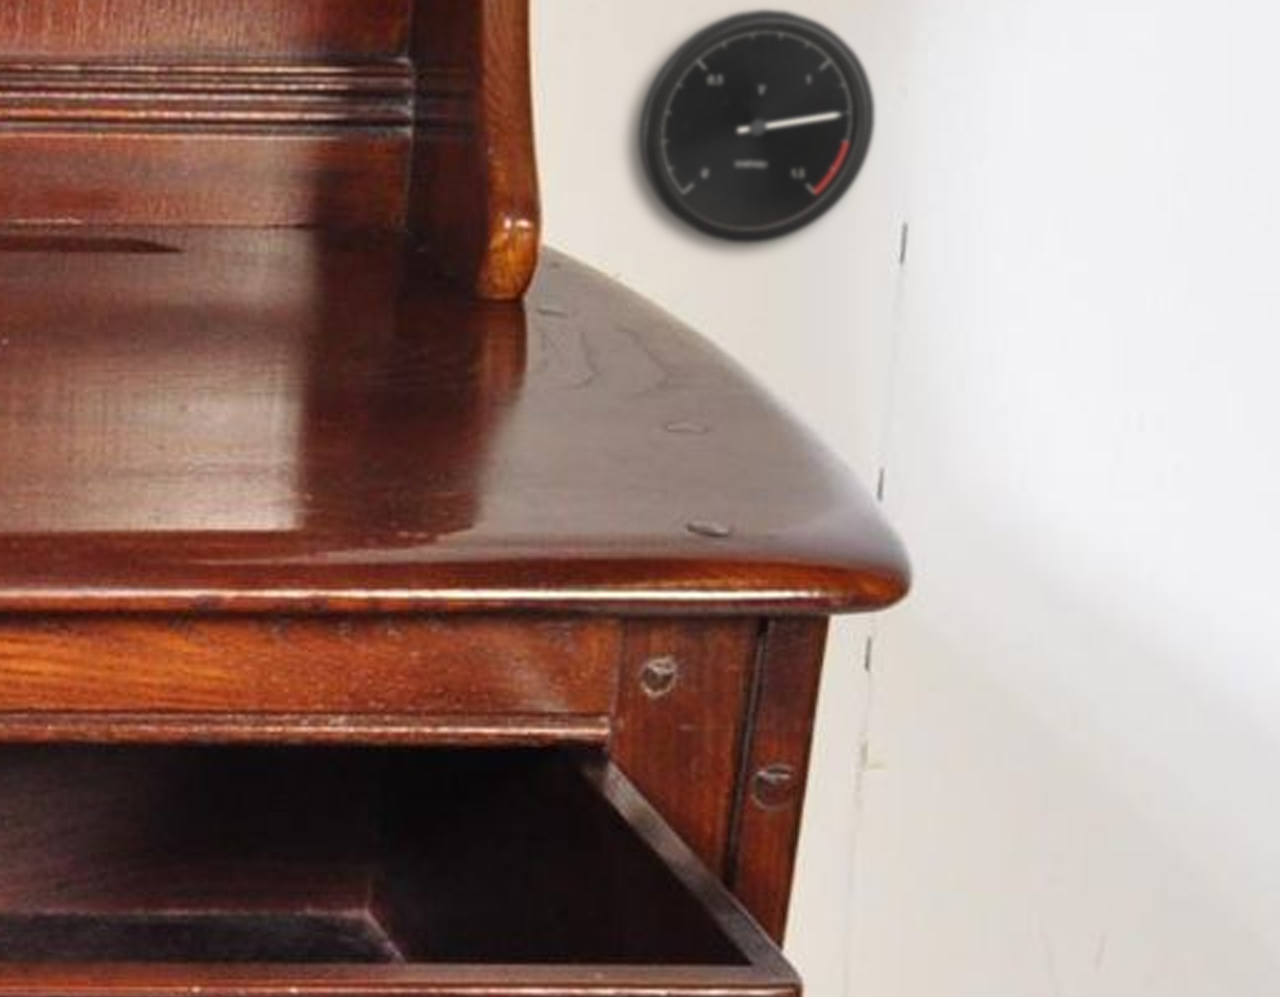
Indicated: 1.2V
